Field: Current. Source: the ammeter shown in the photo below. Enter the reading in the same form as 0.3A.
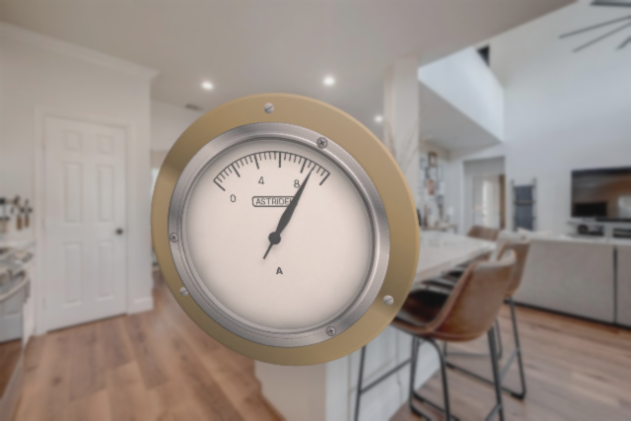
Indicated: 8.8A
